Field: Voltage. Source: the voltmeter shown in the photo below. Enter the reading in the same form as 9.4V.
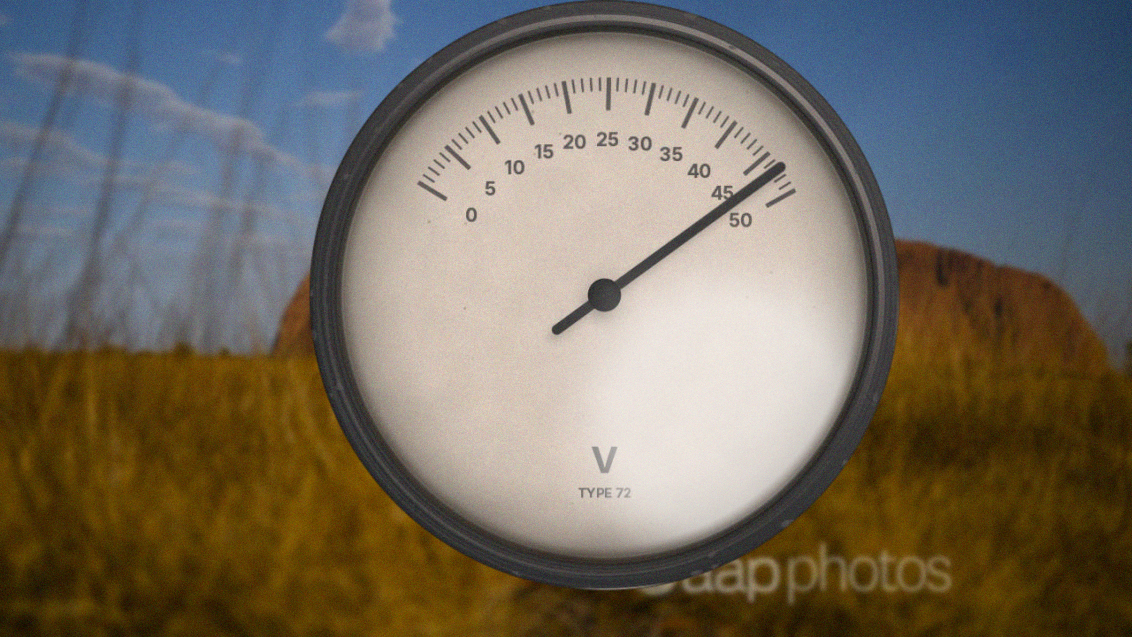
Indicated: 47V
